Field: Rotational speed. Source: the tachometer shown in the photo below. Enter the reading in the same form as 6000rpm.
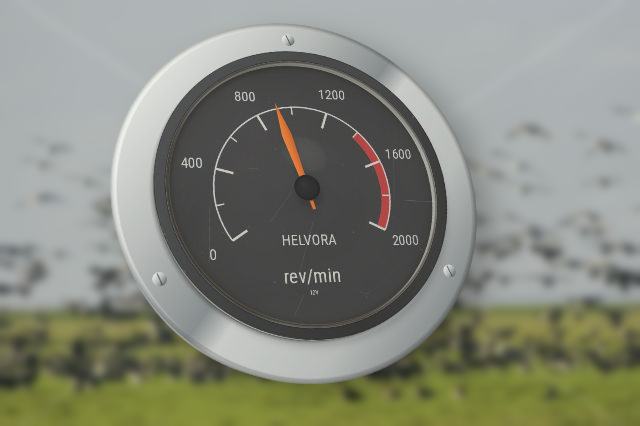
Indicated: 900rpm
